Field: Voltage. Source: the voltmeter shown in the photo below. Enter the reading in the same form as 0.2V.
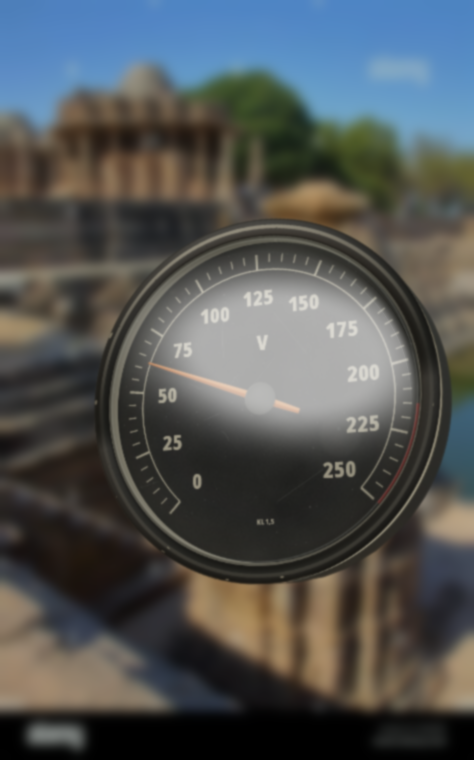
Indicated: 62.5V
